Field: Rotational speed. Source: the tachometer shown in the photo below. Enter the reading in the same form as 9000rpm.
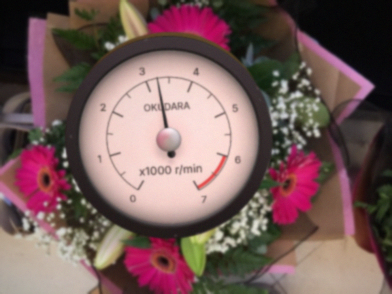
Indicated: 3250rpm
